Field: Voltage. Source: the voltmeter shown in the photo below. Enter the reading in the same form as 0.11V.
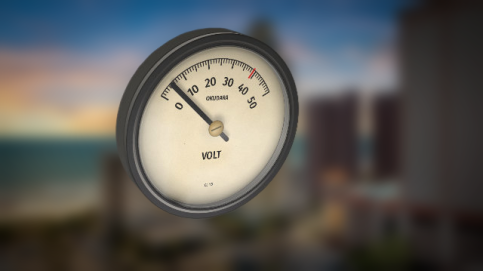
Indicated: 5V
